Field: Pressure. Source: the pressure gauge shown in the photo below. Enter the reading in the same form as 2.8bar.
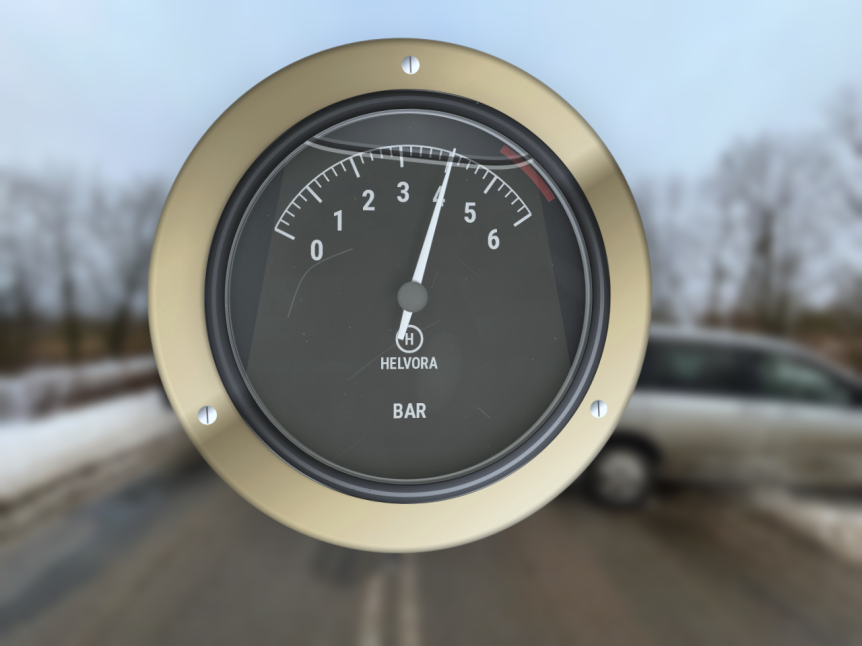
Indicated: 4bar
